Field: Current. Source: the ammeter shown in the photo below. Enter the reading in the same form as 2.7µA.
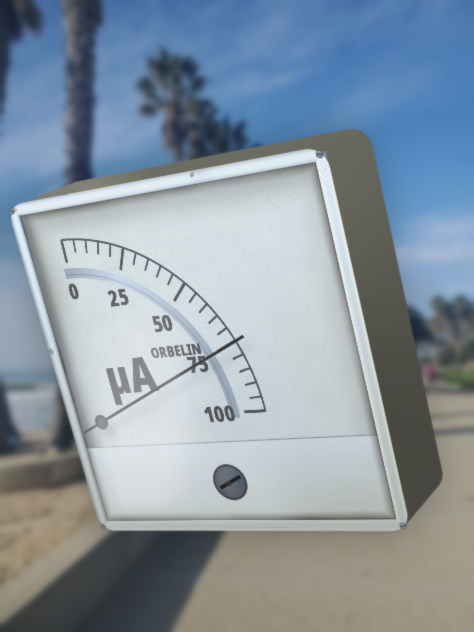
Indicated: 75µA
